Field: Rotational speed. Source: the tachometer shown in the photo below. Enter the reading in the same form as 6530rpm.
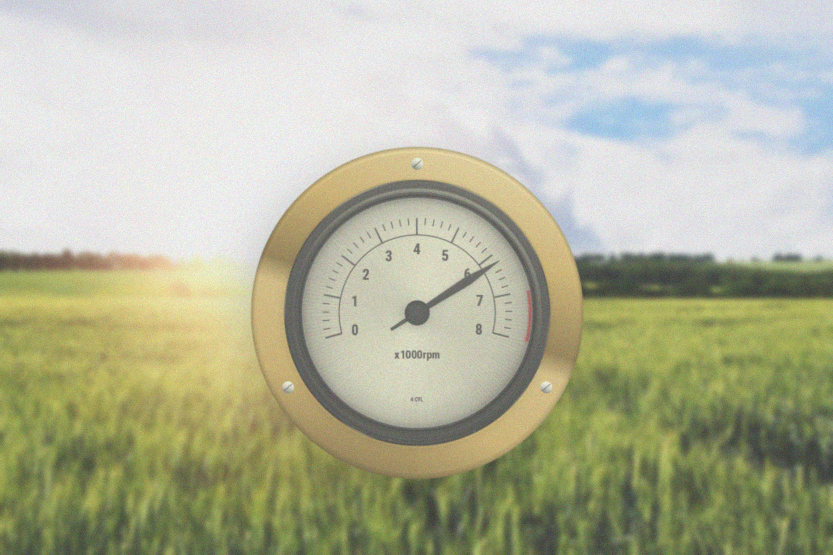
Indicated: 6200rpm
